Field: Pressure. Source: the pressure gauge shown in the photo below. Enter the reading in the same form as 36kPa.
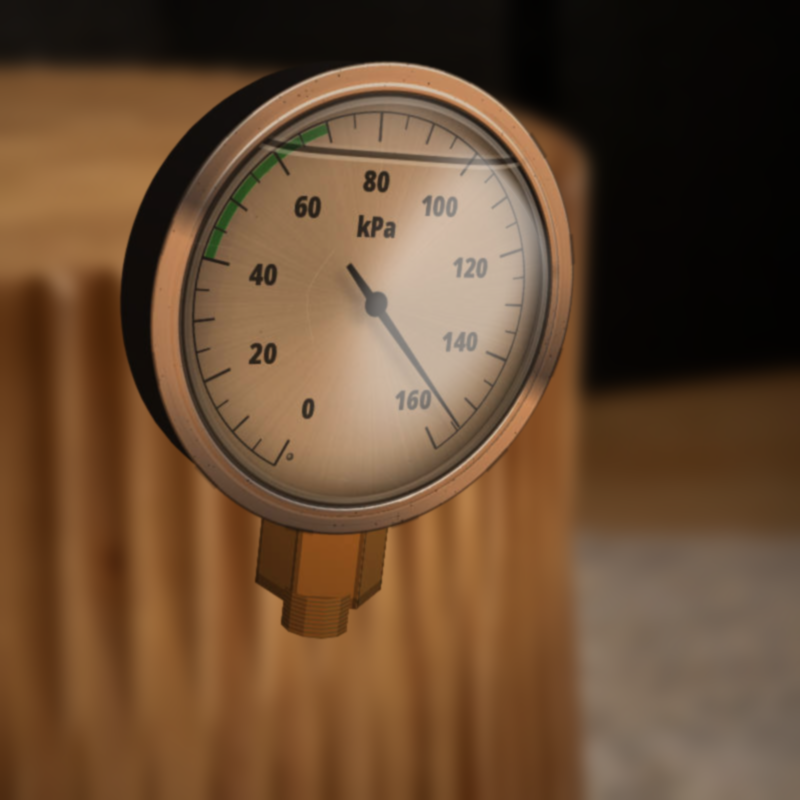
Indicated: 155kPa
